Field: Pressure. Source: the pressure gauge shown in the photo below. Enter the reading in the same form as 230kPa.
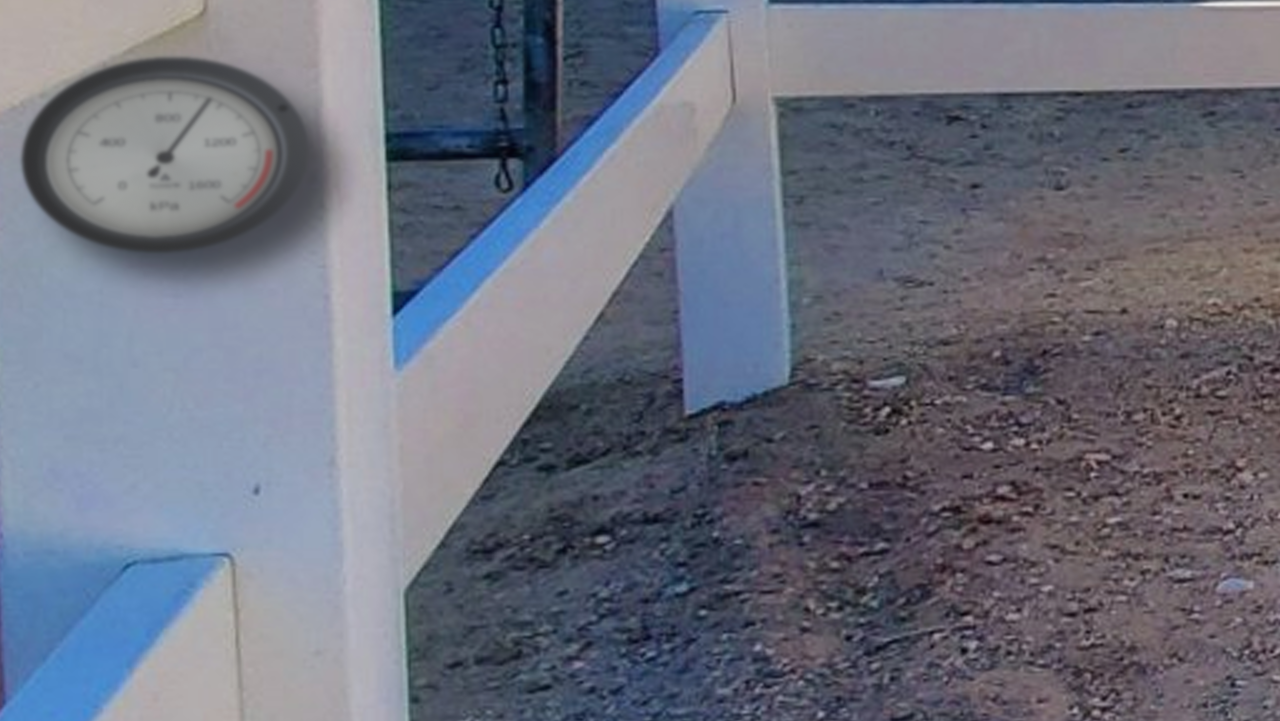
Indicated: 950kPa
